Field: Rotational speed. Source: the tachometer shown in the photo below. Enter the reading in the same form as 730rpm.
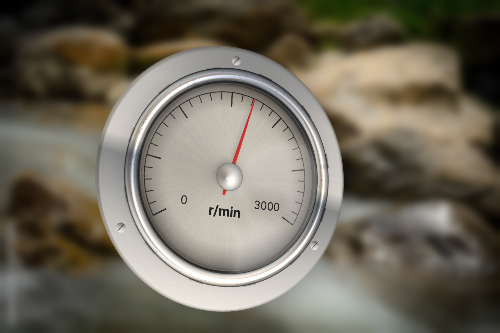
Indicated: 1700rpm
